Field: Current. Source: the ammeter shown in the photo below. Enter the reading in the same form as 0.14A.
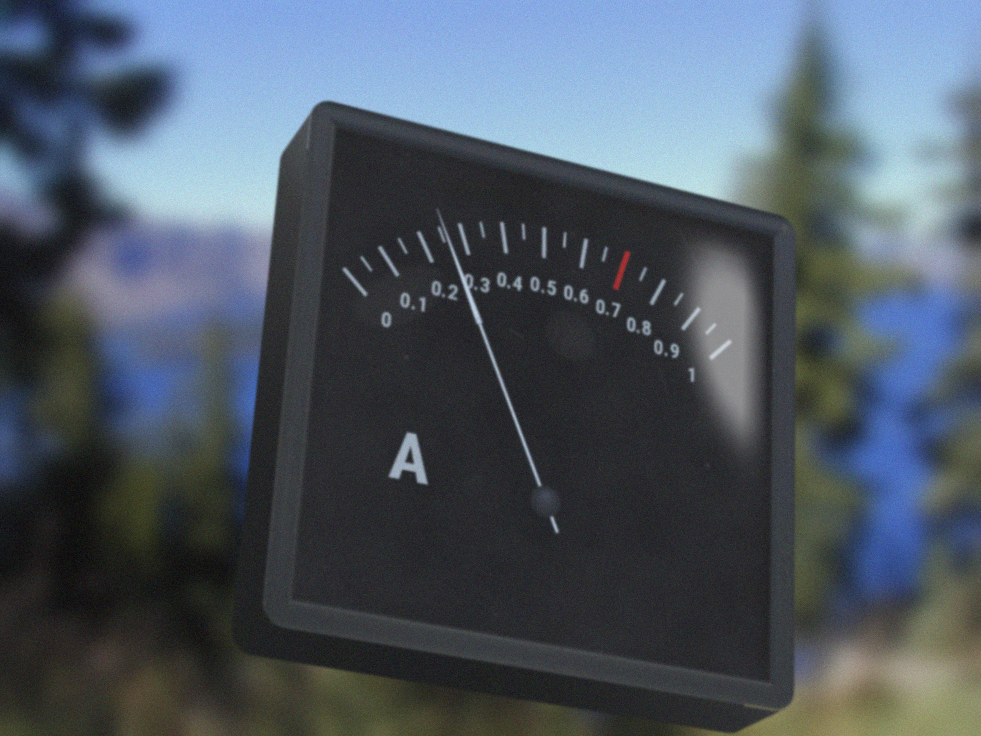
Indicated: 0.25A
